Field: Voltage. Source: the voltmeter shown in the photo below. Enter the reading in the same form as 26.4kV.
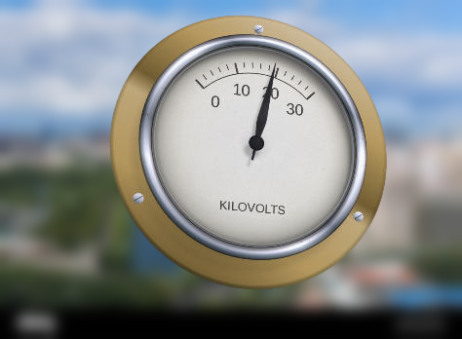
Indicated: 19kV
